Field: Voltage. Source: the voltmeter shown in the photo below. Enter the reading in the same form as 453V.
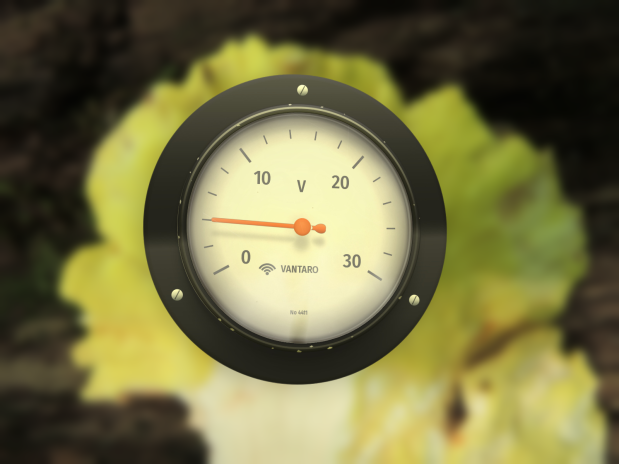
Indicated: 4V
